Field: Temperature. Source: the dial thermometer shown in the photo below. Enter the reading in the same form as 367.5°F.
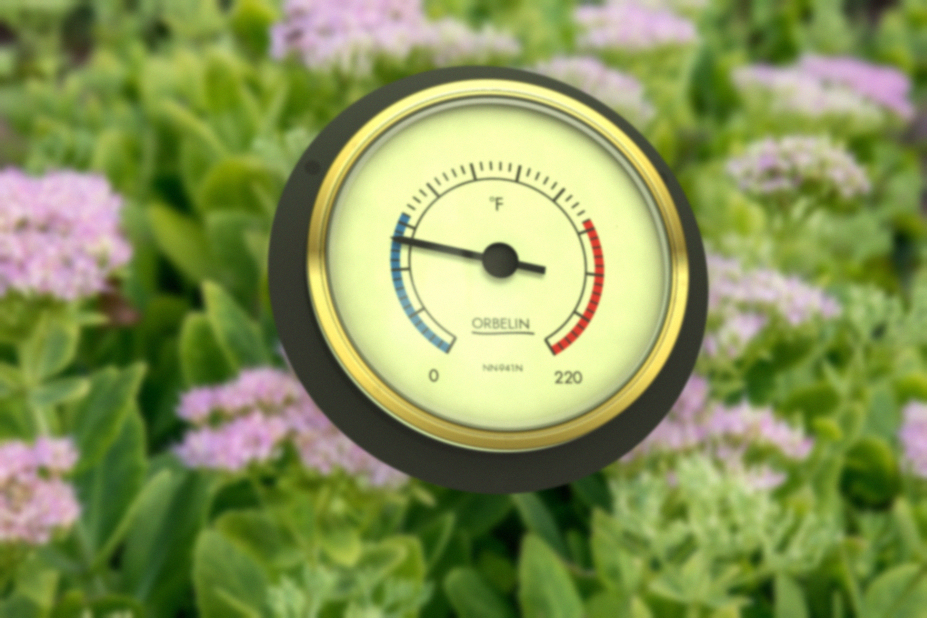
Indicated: 52°F
